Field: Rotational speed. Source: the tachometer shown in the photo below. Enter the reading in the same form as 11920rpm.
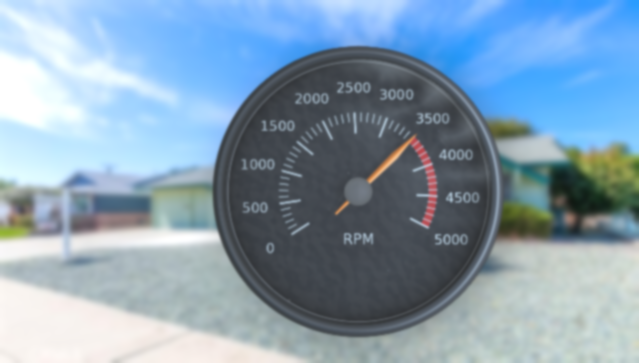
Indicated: 3500rpm
